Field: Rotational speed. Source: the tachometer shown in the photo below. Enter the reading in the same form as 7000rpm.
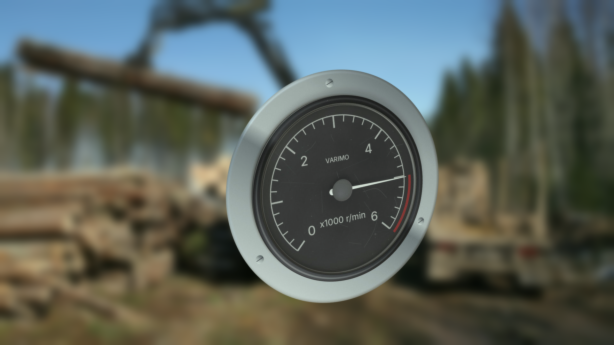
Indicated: 5000rpm
